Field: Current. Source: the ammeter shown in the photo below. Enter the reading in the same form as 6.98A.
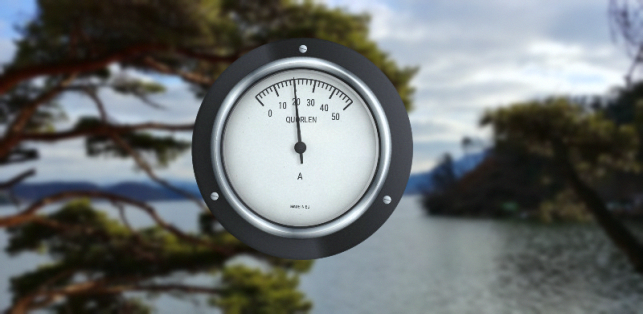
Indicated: 20A
